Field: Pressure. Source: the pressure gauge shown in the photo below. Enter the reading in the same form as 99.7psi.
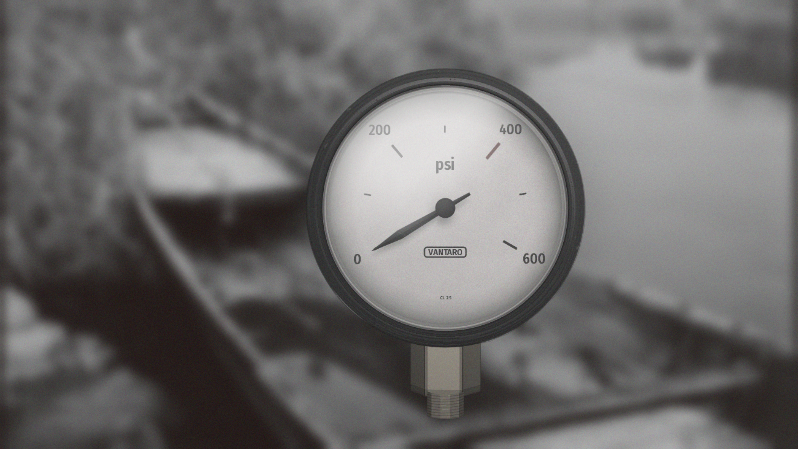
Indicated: 0psi
